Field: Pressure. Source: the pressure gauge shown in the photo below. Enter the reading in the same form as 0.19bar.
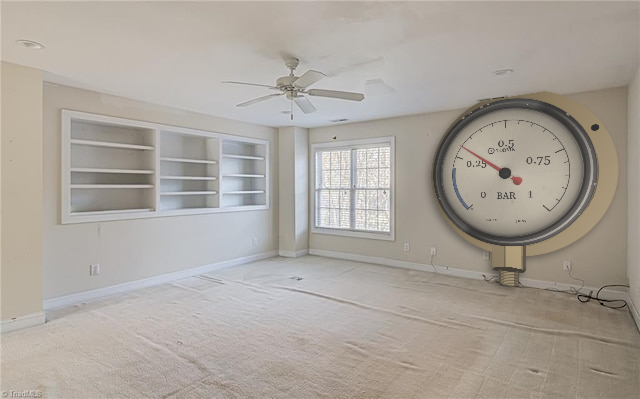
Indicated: 0.3bar
